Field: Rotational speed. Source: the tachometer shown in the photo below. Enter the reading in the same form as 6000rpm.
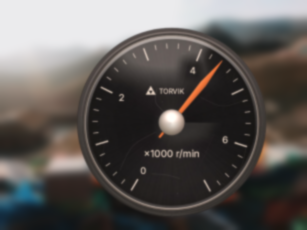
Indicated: 4400rpm
